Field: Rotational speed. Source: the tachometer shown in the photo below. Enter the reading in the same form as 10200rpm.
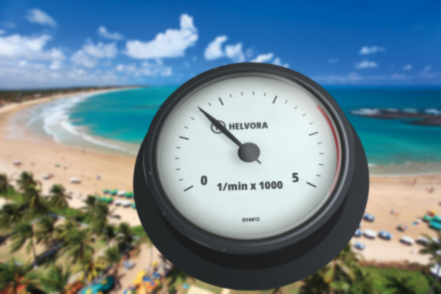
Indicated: 1600rpm
